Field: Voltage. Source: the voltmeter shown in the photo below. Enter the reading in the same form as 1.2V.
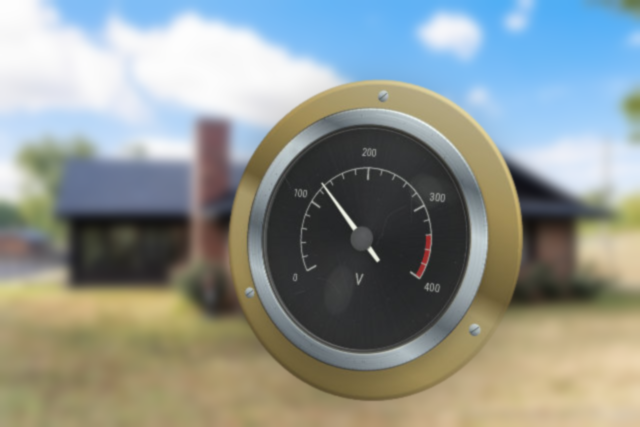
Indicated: 130V
